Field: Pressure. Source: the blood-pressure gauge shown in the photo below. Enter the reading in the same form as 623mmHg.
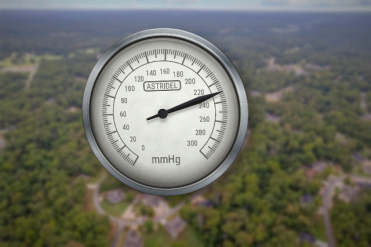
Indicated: 230mmHg
